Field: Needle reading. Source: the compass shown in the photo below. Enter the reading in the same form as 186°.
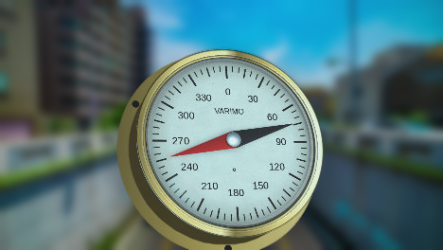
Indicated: 255°
